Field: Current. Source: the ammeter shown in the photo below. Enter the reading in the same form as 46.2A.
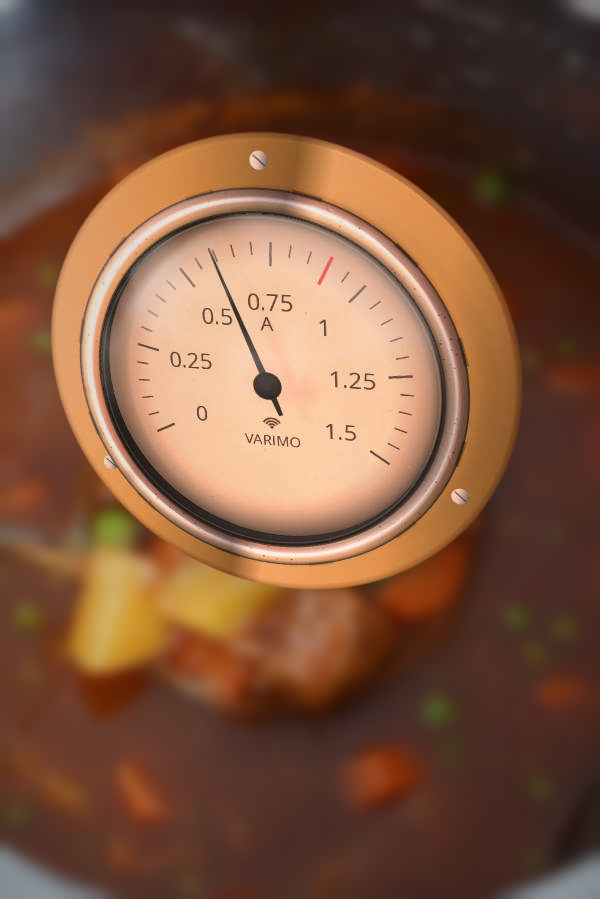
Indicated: 0.6A
